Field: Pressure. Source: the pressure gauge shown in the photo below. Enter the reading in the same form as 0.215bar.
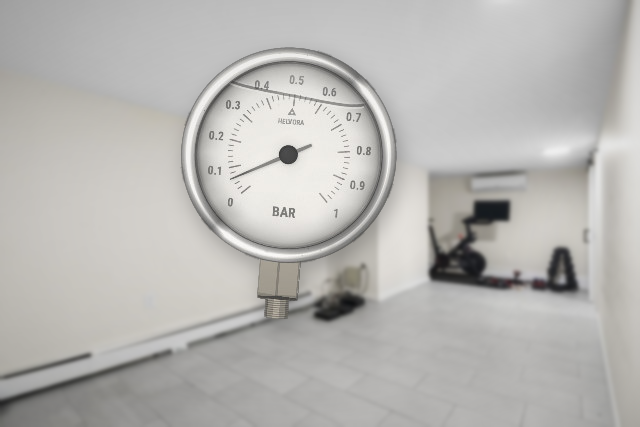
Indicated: 0.06bar
